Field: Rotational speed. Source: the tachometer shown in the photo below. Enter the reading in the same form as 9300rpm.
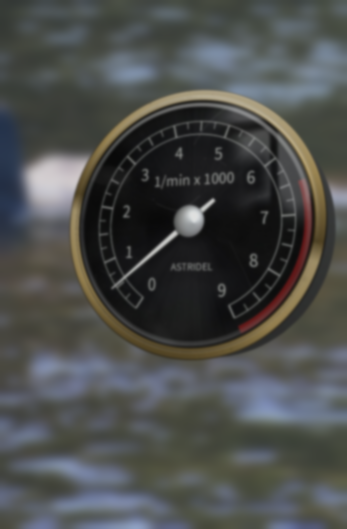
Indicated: 500rpm
